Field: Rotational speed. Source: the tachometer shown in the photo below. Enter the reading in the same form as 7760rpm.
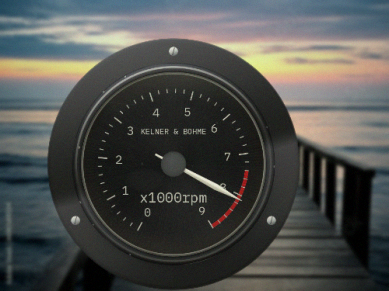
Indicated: 8100rpm
